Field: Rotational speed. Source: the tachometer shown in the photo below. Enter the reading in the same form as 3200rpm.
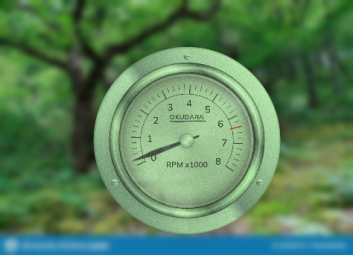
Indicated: 200rpm
